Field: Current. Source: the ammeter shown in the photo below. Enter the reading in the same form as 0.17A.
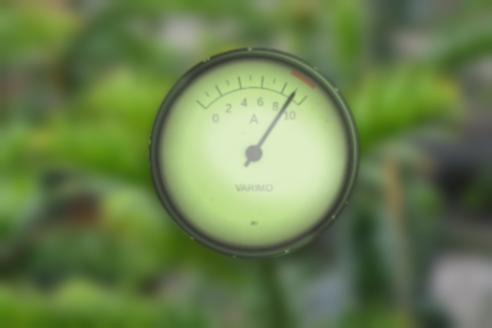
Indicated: 9A
